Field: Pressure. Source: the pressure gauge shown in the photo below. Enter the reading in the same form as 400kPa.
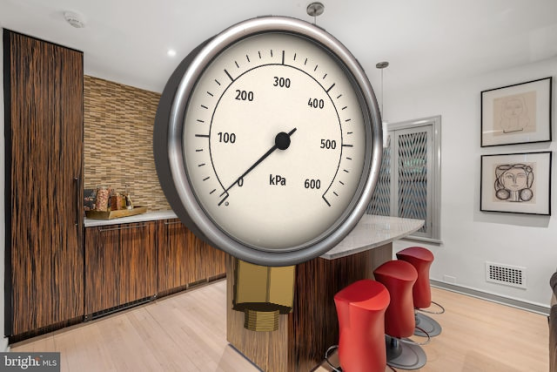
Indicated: 10kPa
